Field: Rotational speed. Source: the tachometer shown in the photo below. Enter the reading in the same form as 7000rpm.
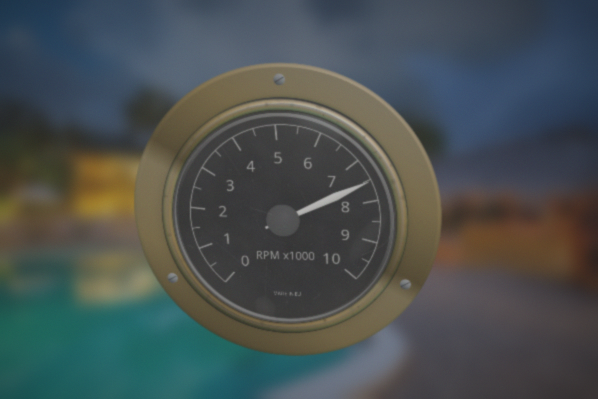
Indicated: 7500rpm
